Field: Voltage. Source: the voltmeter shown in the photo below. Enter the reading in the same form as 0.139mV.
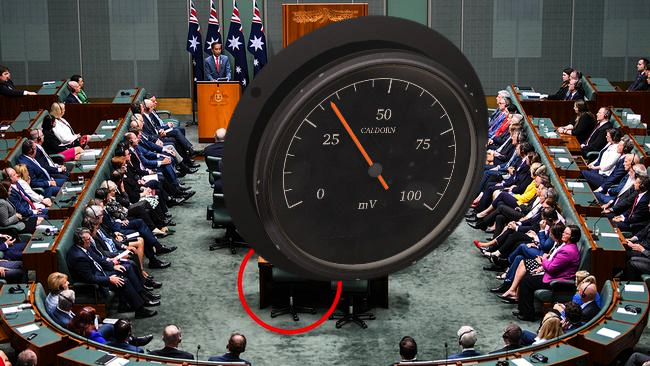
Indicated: 32.5mV
